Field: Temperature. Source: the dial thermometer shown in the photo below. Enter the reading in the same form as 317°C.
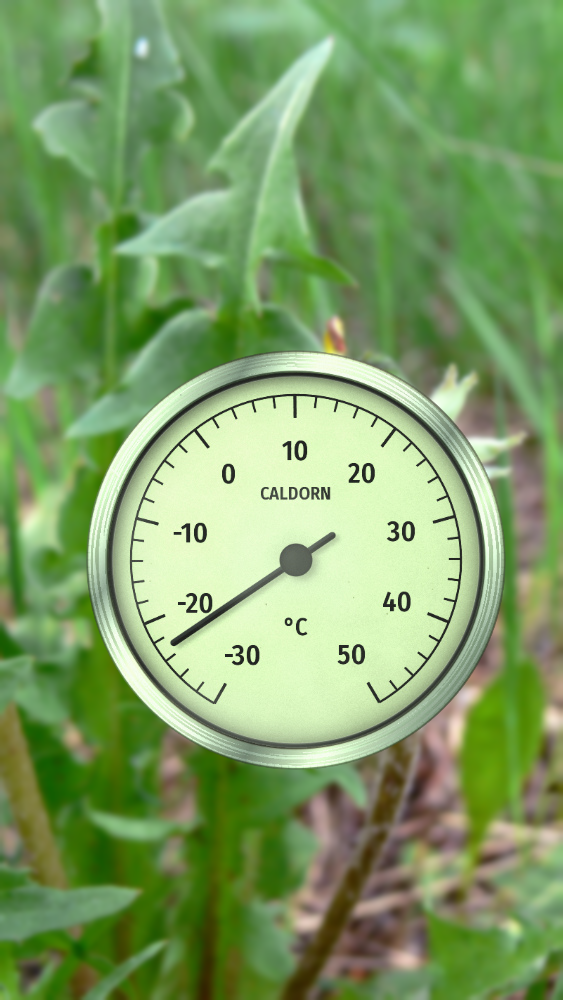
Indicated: -23°C
